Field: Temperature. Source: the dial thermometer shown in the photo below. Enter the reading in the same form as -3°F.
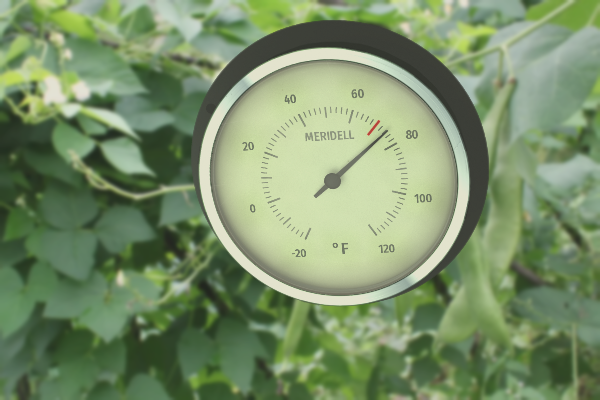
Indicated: 74°F
